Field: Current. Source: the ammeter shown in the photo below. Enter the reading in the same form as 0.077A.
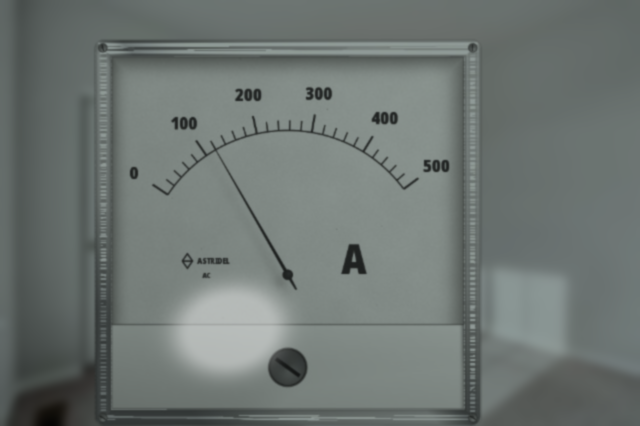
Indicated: 120A
